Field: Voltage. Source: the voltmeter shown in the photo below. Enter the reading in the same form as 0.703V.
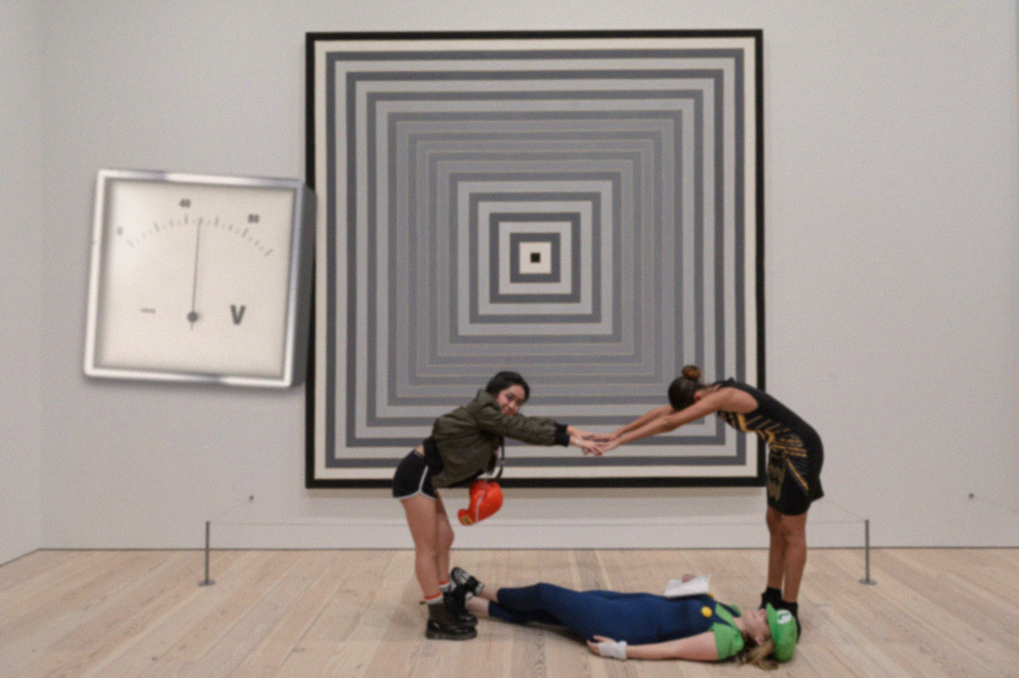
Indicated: 50V
